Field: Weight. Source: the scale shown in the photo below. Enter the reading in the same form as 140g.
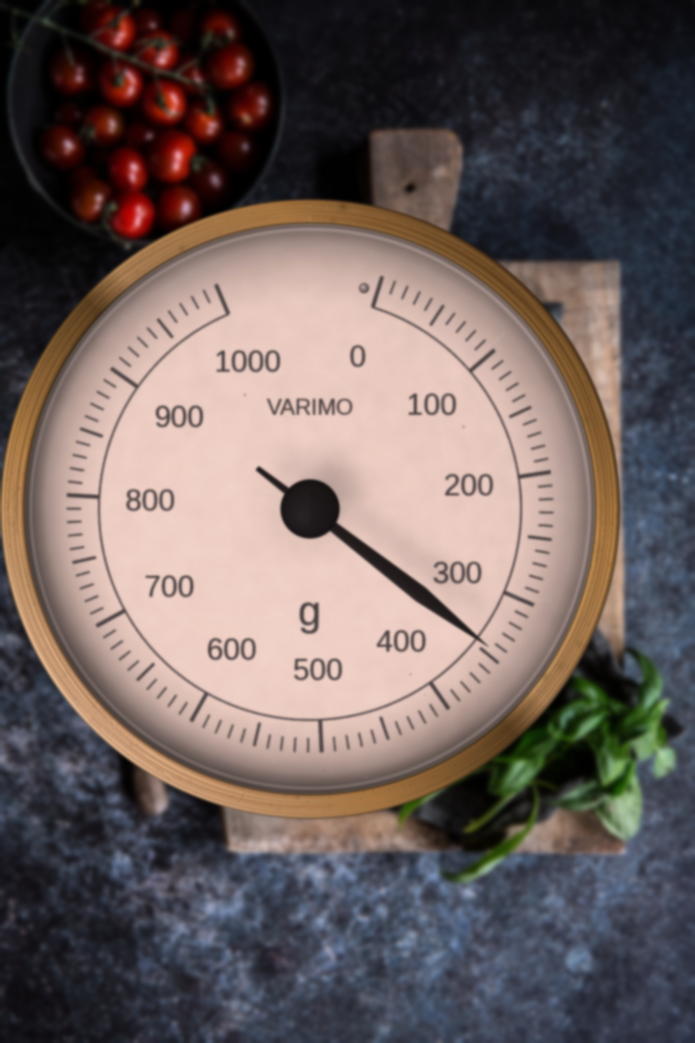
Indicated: 345g
